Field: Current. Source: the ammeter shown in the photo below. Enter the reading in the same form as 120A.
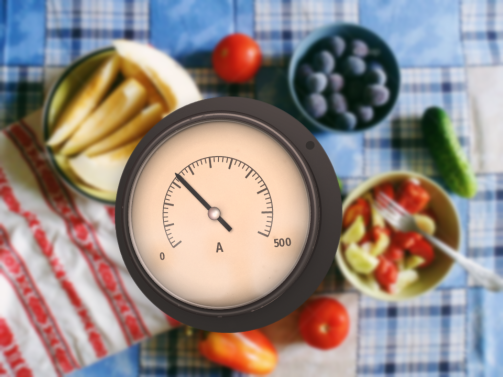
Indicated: 170A
